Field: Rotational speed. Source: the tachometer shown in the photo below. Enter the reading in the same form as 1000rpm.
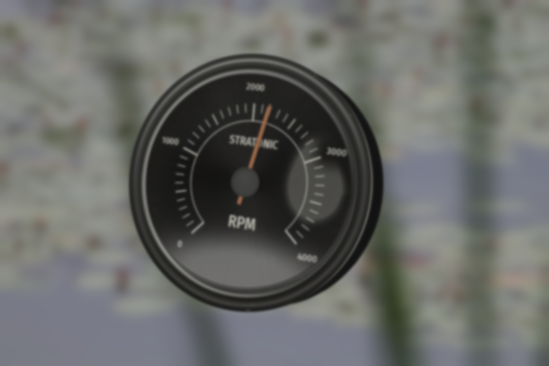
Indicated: 2200rpm
